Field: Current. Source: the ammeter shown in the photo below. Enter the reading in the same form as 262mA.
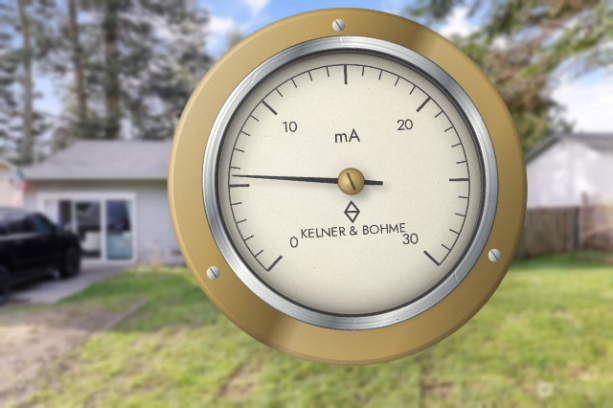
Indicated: 5.5mA
